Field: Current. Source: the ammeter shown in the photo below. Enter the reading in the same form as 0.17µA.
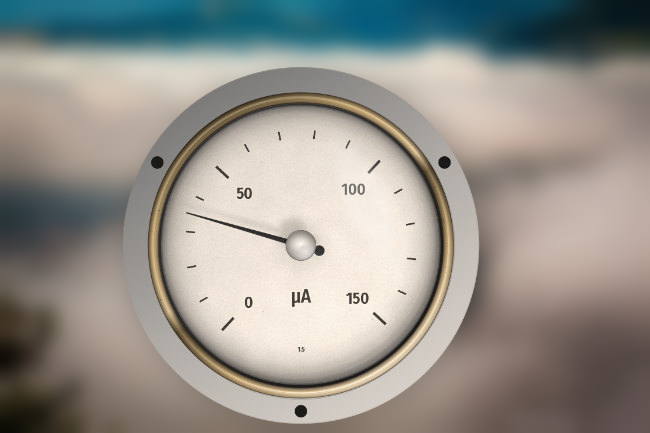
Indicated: 35µA
